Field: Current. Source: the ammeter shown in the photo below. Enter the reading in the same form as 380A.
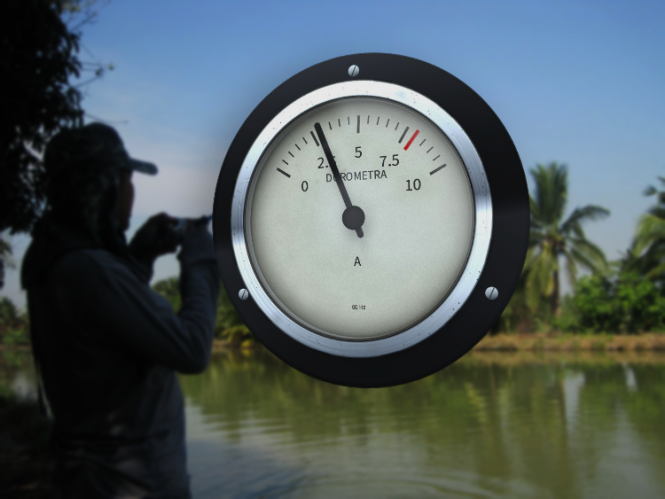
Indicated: 3A
